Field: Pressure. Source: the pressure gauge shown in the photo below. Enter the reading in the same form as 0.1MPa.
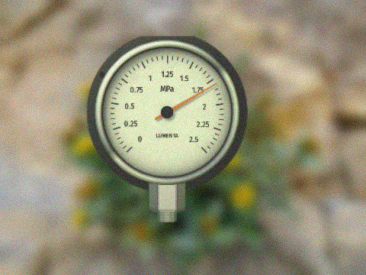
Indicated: 1.8MPa
